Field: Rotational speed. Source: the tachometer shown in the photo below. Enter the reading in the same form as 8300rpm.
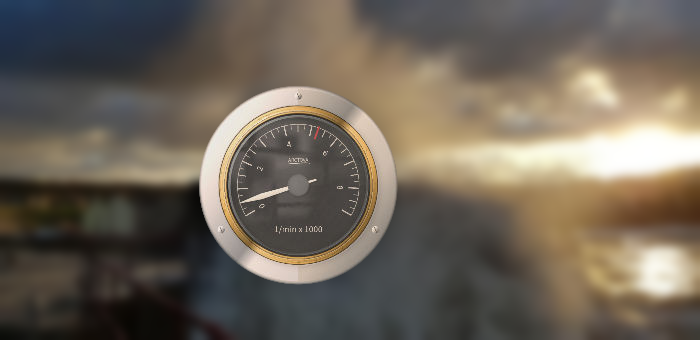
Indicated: 500rpm
